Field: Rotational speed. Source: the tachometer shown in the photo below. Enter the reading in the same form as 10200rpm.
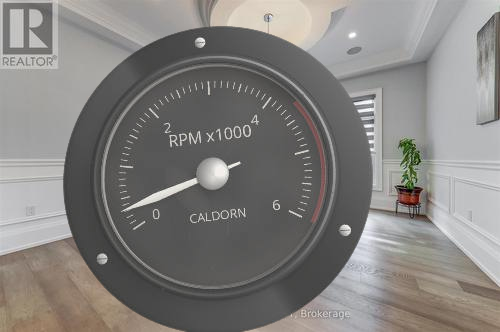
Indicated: 300rpm
